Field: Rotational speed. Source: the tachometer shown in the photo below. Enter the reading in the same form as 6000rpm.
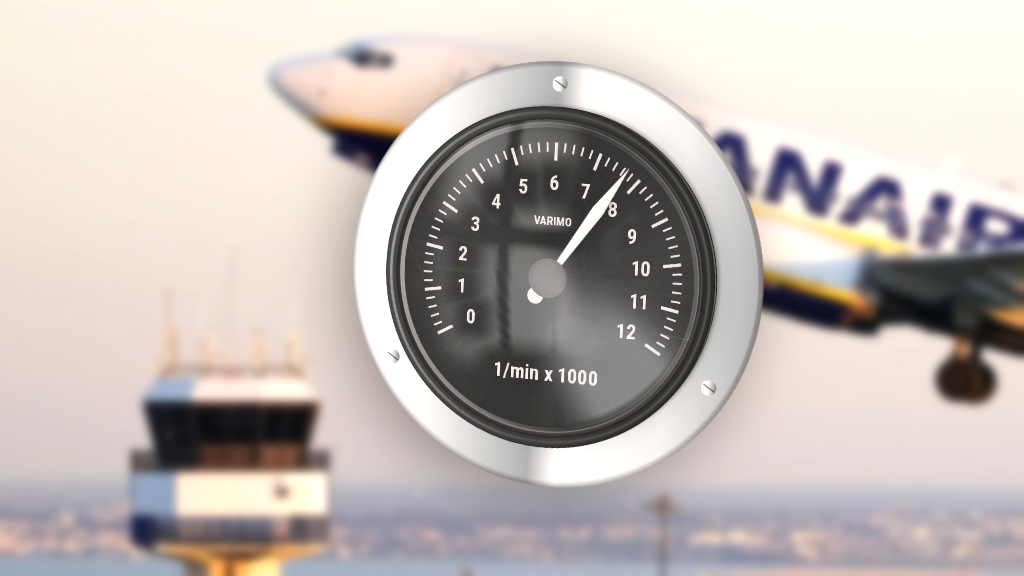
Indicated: 7700rpm
